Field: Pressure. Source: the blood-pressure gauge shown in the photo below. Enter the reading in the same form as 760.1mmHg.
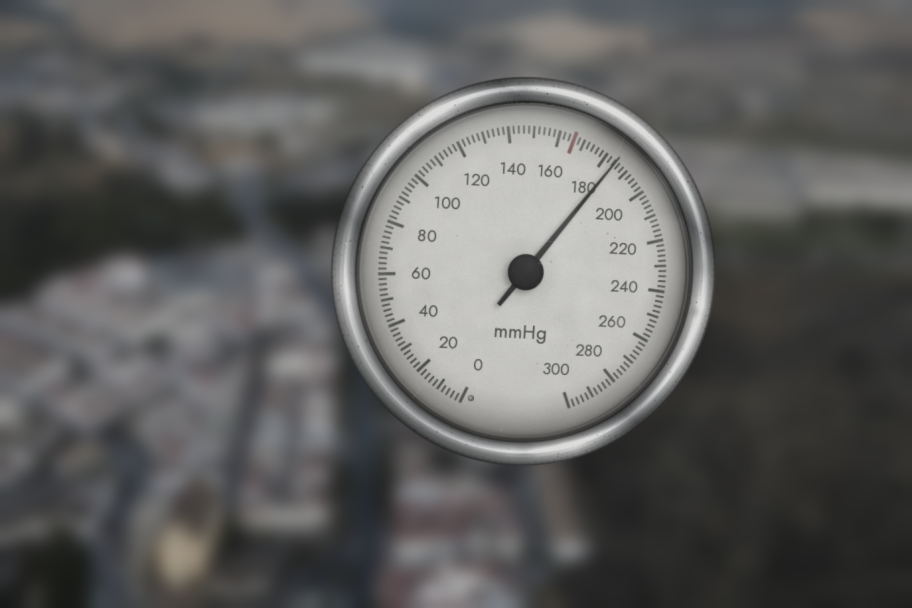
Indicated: 184mmHg
